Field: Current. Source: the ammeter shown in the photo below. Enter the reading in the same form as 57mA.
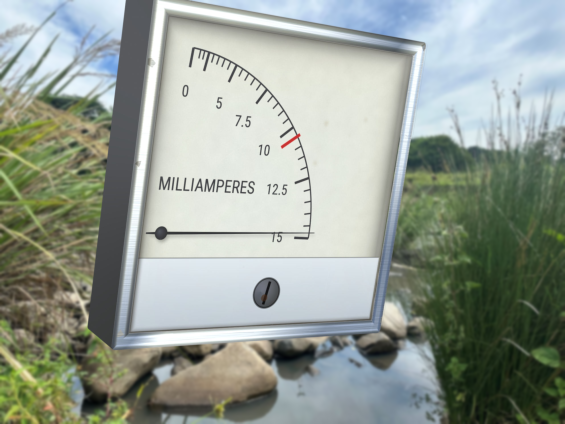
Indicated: 14.75mA
